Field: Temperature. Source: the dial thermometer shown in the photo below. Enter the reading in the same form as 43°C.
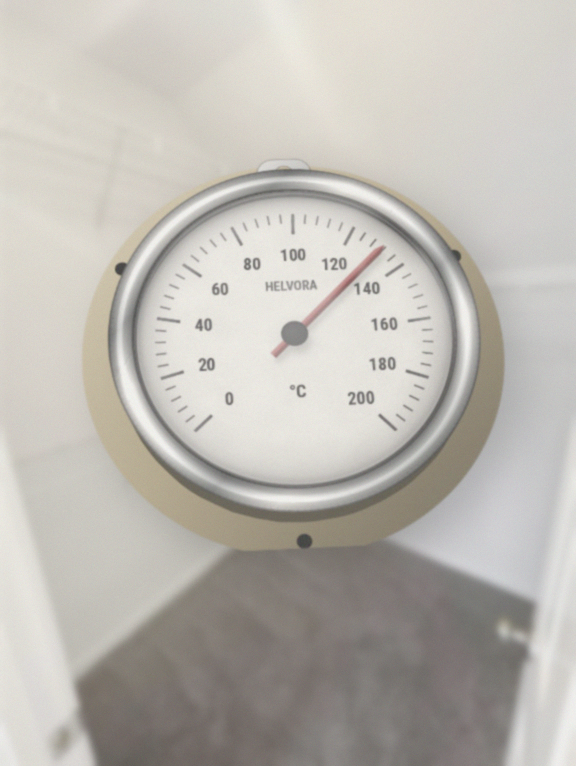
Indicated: 132°C
